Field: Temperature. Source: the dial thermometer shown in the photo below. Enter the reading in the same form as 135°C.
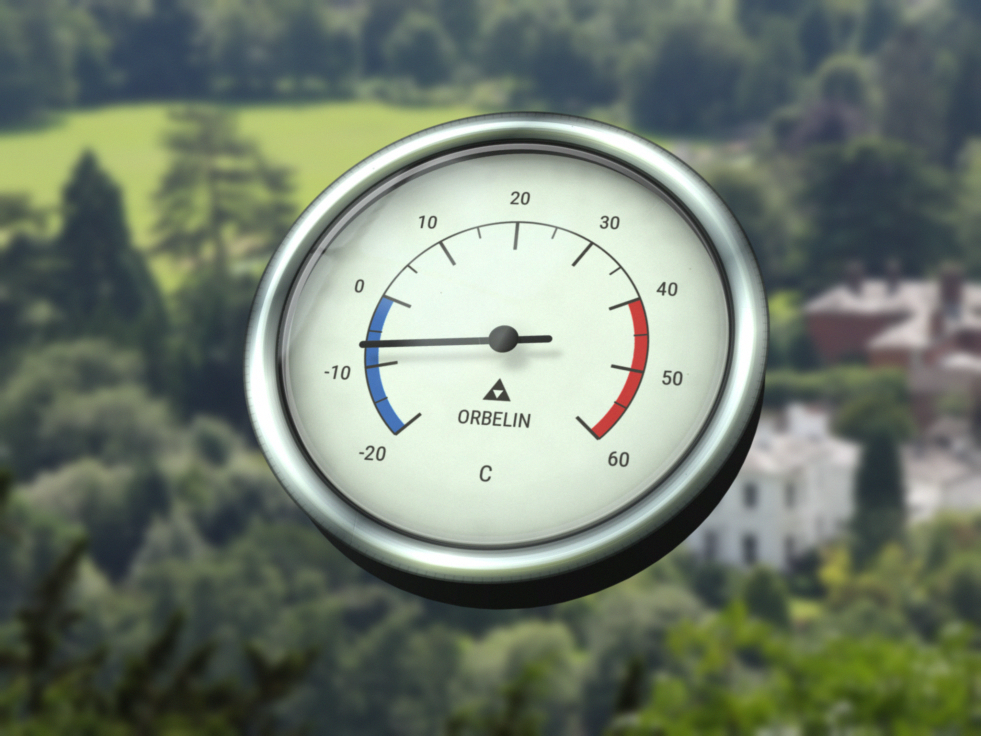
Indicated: -7.5°C
